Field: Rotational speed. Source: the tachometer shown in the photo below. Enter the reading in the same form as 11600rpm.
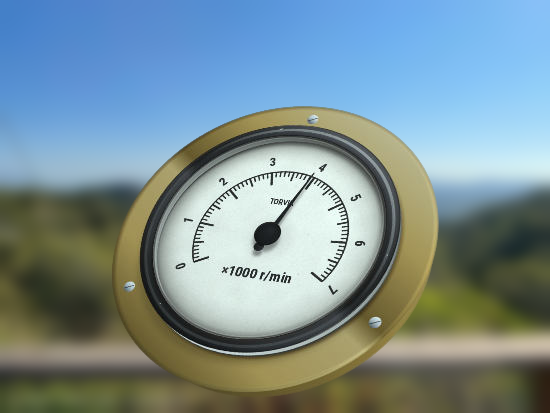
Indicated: 4000rpm
